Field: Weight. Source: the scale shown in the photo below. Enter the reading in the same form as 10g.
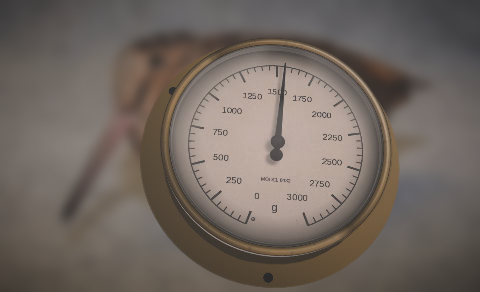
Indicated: 1550g
